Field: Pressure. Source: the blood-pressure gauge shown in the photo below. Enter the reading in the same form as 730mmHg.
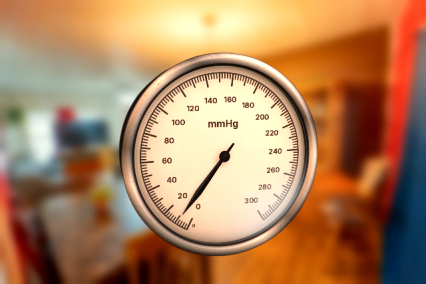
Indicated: 10mmHg
